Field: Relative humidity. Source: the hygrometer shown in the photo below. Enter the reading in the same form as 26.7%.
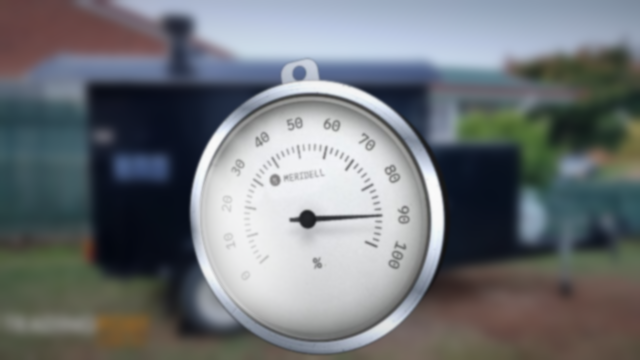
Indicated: 90%
